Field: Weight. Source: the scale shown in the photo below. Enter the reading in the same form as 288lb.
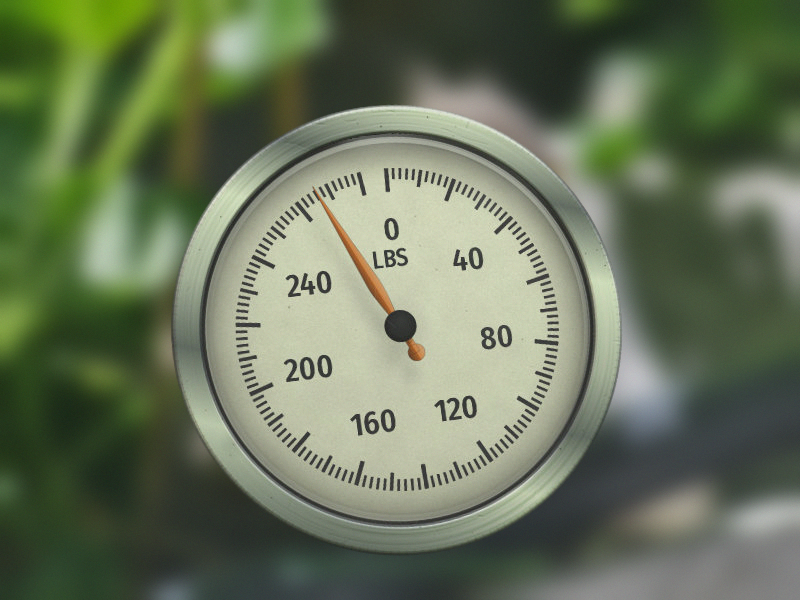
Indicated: 266lb
